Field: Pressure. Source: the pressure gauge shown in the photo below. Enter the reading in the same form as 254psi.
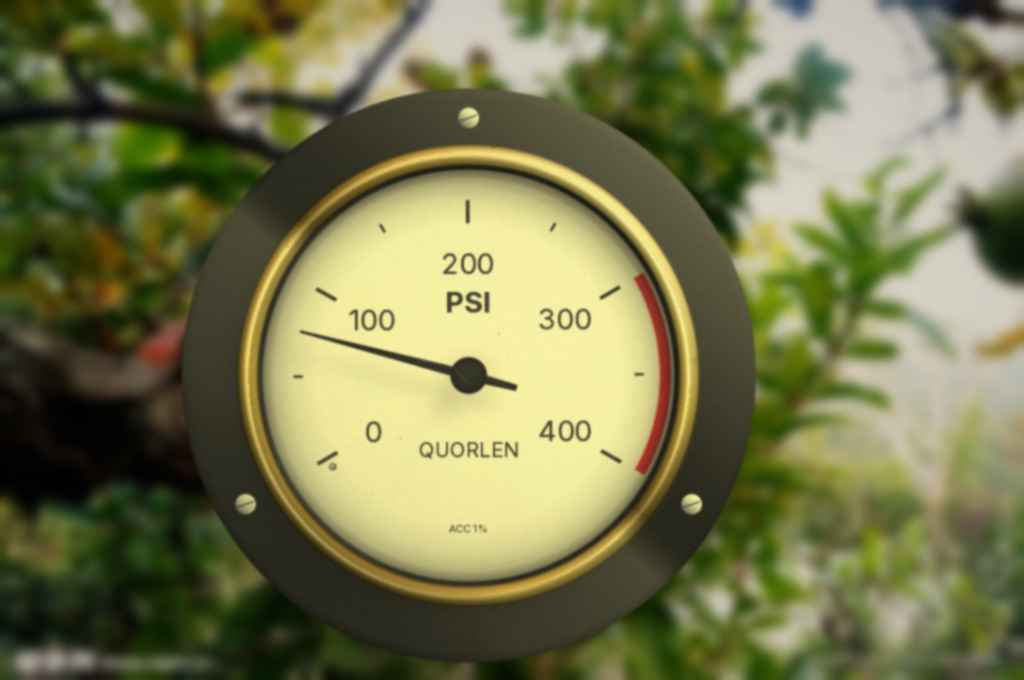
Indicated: 75psi
